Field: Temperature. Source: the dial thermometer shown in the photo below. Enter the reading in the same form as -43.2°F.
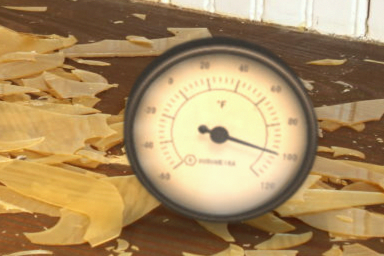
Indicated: 100°F
